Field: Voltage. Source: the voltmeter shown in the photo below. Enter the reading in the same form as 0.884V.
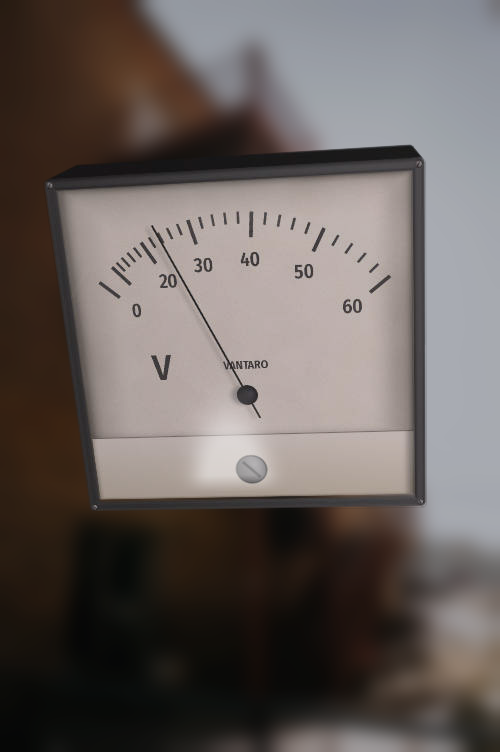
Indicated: 24V
